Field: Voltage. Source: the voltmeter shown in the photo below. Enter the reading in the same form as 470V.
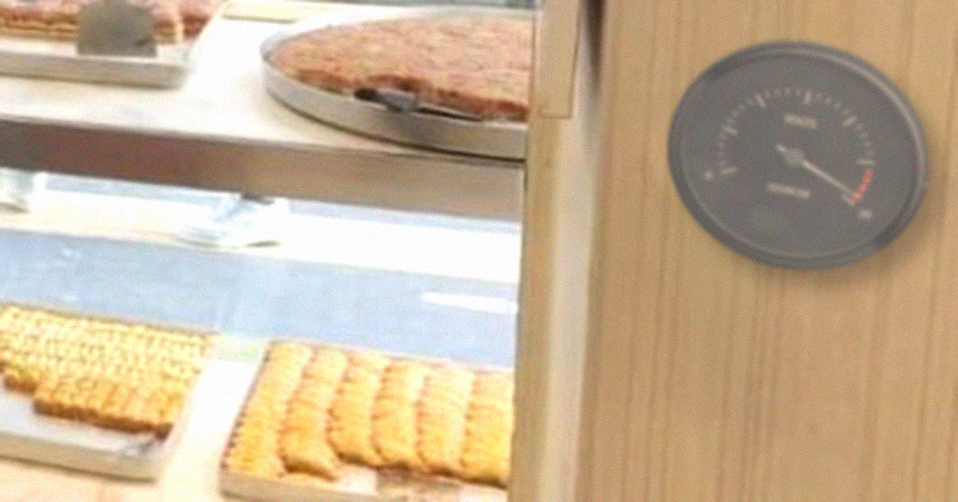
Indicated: 29V
